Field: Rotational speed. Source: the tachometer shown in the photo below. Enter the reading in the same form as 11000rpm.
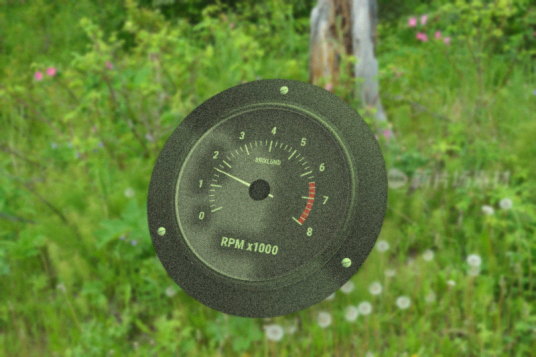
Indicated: 1600rpm
